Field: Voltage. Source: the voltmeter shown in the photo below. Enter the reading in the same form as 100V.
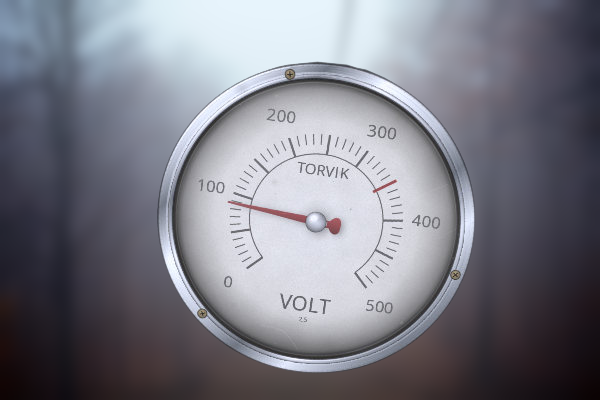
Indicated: 90V
